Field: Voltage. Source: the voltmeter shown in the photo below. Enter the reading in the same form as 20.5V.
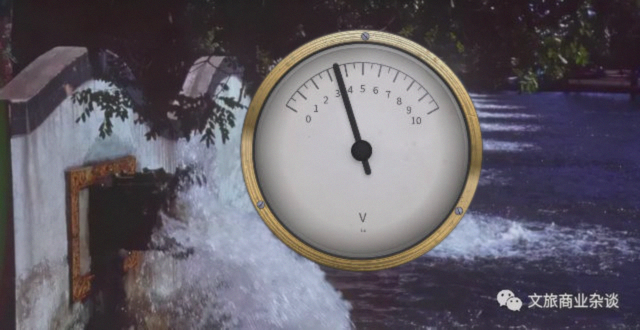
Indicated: 3.5V
